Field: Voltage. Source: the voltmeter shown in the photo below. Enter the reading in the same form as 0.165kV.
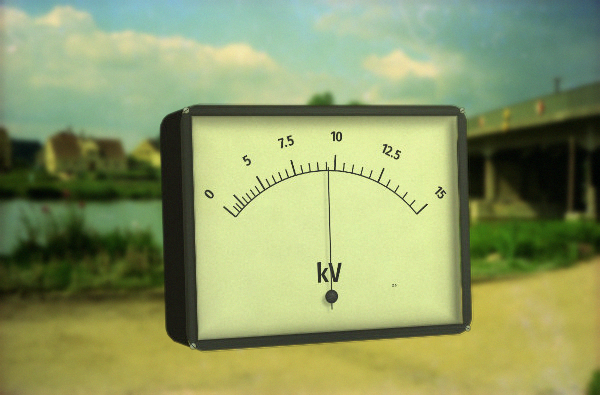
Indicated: 9.5kV
